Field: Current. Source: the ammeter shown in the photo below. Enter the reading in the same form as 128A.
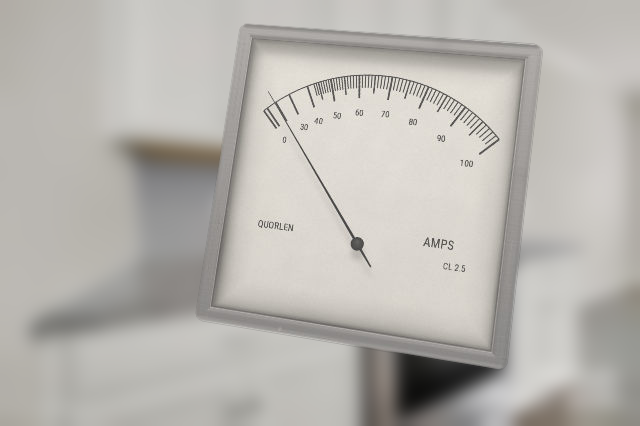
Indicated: 20A
